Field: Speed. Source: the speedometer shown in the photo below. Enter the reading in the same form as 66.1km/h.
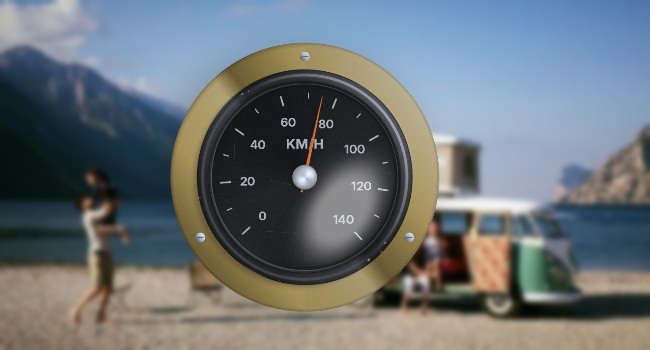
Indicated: 75km/h
